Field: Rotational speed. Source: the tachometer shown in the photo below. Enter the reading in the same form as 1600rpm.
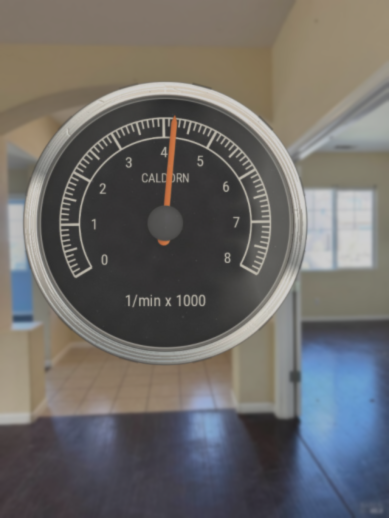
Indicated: 4200rpm
